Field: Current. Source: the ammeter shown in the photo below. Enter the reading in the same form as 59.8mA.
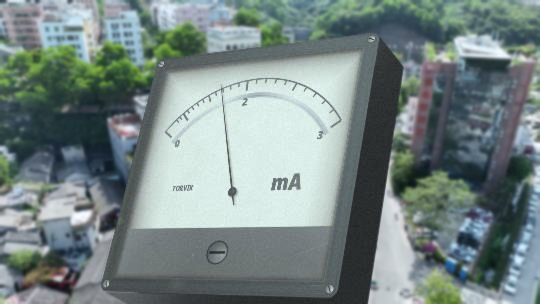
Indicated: 1.7mA
